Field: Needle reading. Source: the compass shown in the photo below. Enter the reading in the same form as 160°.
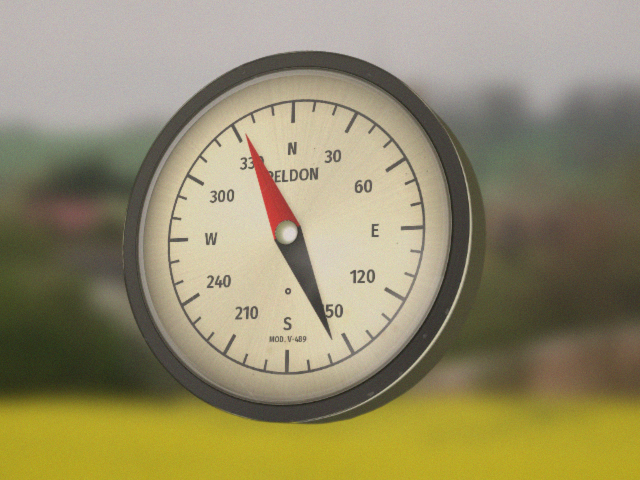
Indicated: 335°
